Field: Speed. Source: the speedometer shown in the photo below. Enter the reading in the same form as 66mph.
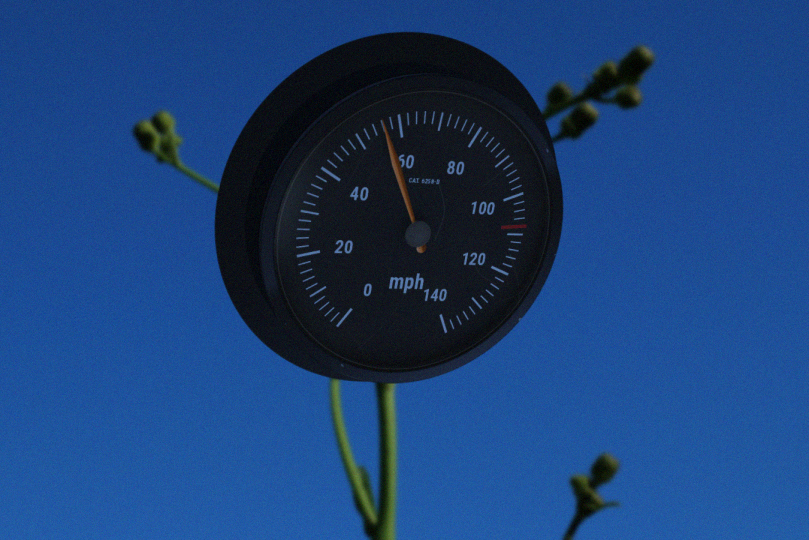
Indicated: 56mph
